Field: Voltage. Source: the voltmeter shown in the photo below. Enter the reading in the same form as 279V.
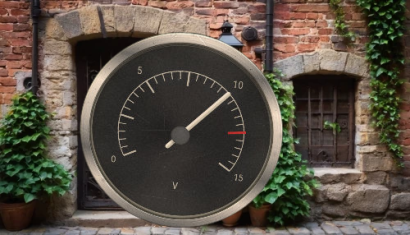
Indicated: 10V
